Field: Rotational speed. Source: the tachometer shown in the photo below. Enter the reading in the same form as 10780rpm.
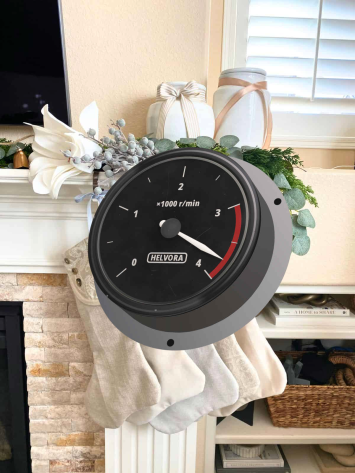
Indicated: 3750rpm
